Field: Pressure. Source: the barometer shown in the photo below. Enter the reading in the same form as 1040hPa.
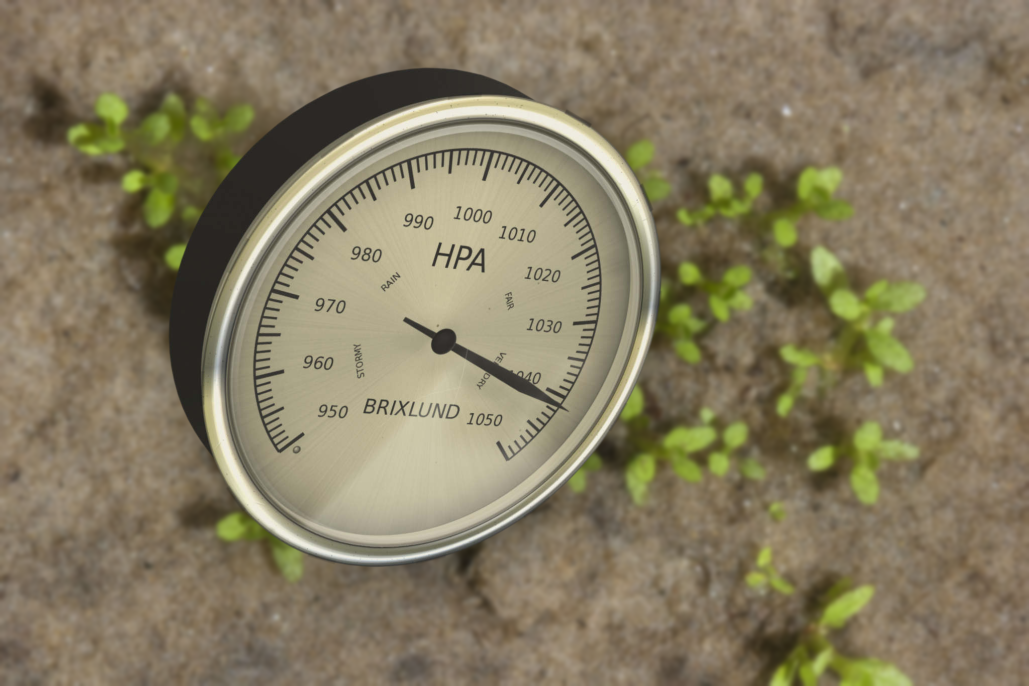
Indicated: 1041hPa
